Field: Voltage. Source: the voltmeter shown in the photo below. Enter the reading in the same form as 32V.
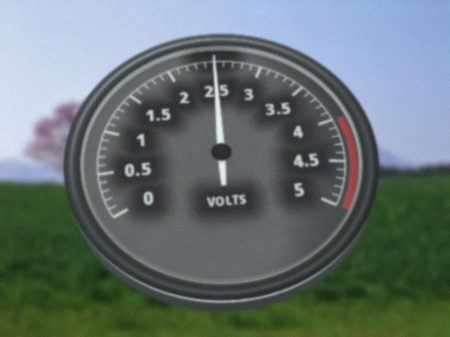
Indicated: 2.5V
